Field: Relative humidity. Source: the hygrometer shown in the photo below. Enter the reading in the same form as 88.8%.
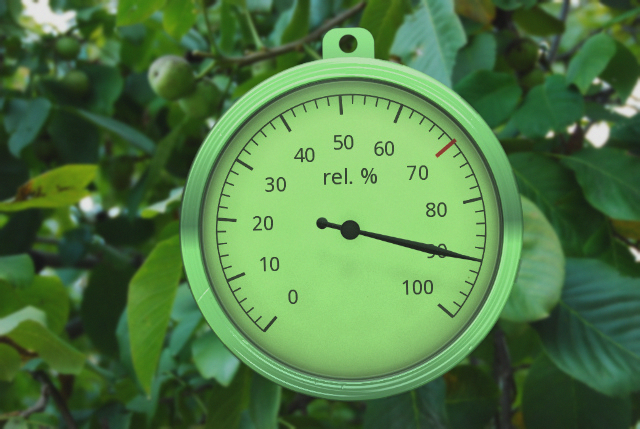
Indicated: 90%
